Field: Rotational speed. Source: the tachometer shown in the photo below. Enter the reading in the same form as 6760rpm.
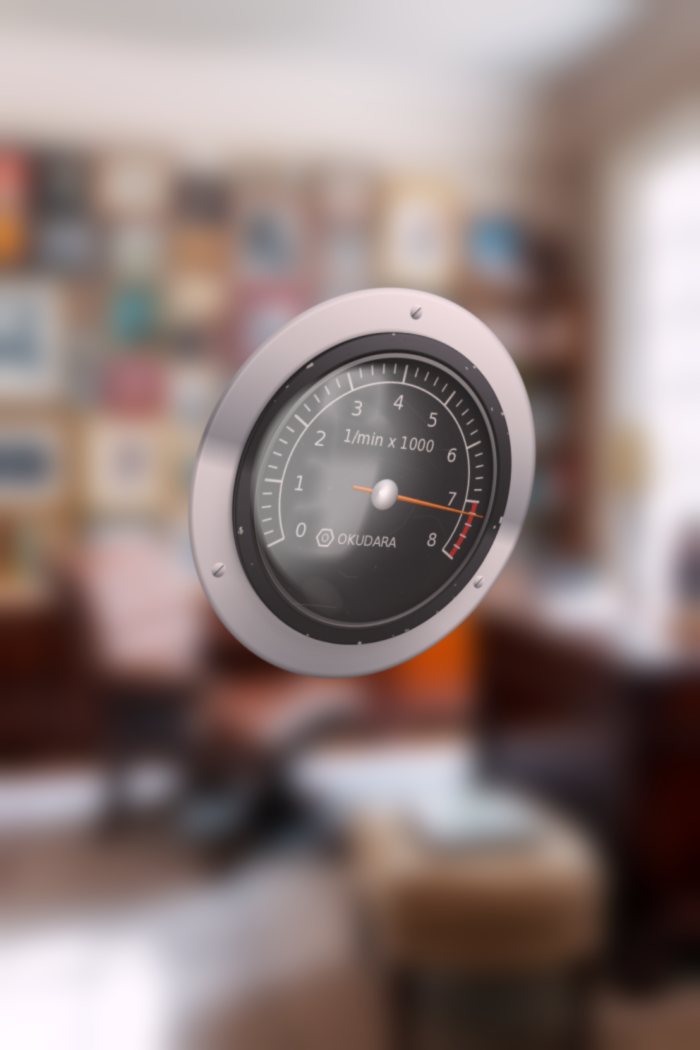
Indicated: 7200rpm
